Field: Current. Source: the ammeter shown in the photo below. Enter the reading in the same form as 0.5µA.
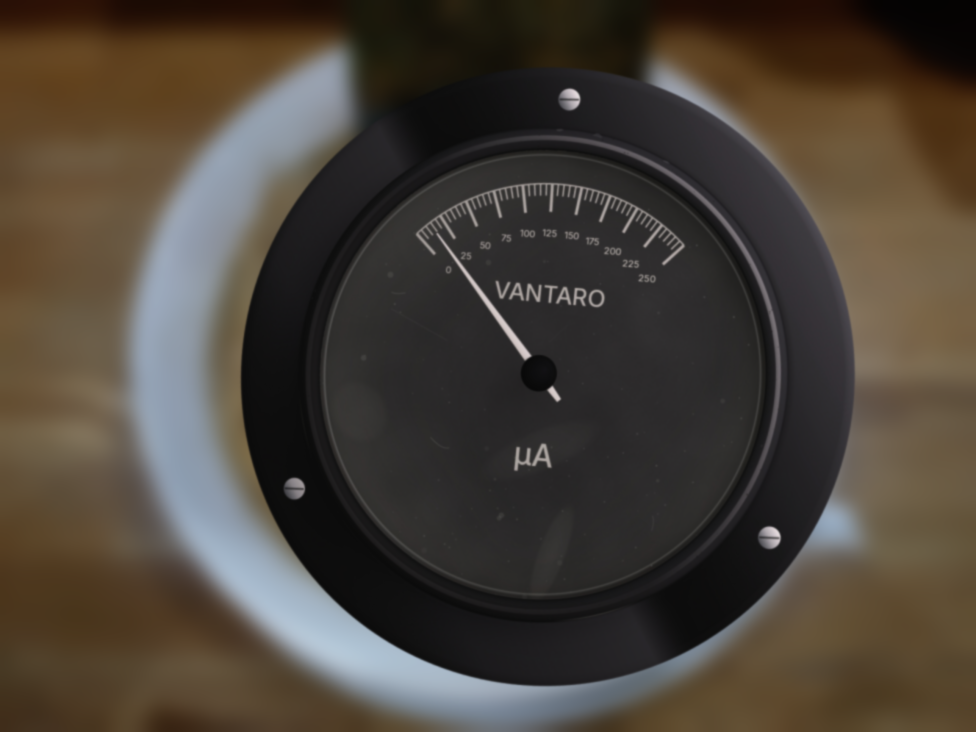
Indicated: 15µA
